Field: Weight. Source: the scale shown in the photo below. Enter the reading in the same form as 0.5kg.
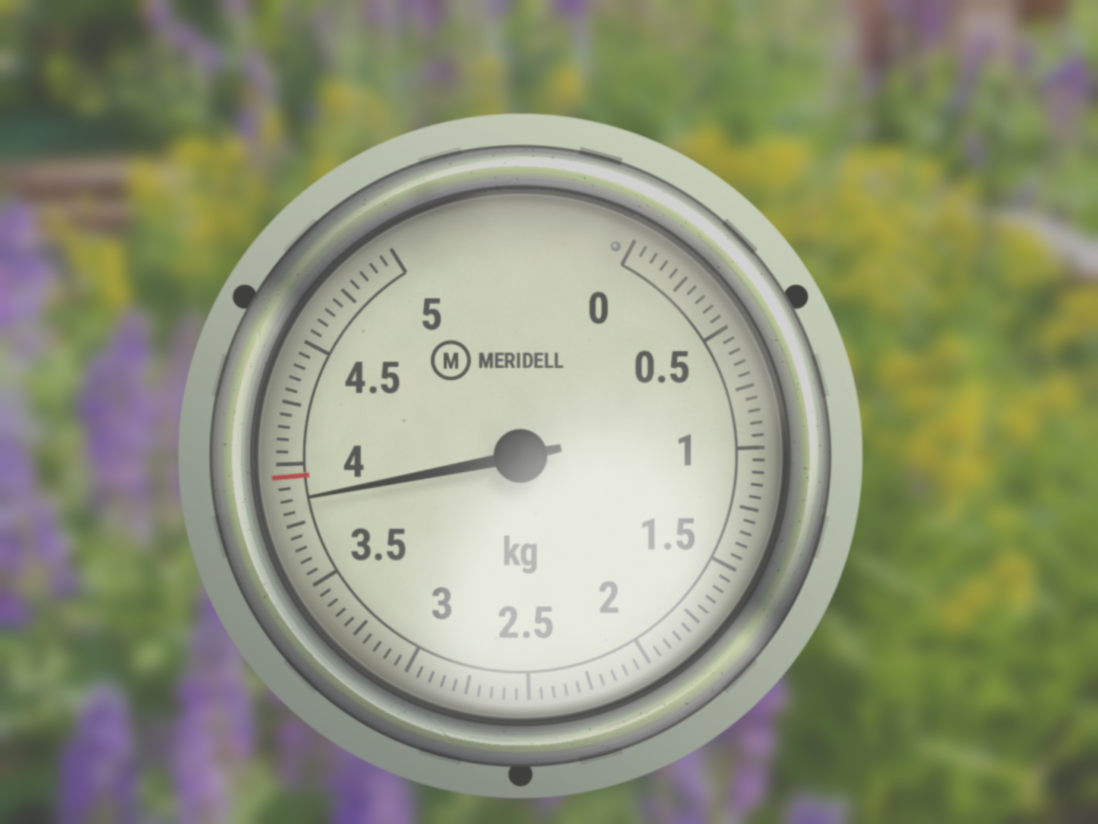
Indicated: 3.85kg
